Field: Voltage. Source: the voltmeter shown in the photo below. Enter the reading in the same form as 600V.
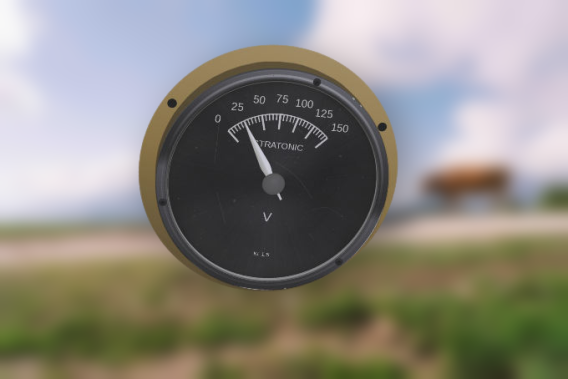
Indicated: 25V
